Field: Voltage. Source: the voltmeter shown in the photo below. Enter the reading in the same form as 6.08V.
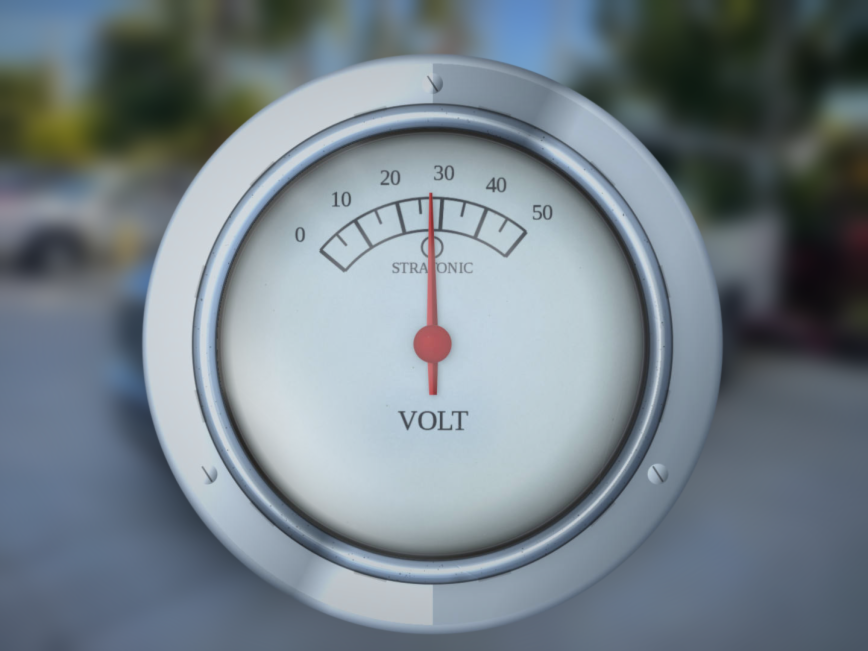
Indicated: 27.5V
